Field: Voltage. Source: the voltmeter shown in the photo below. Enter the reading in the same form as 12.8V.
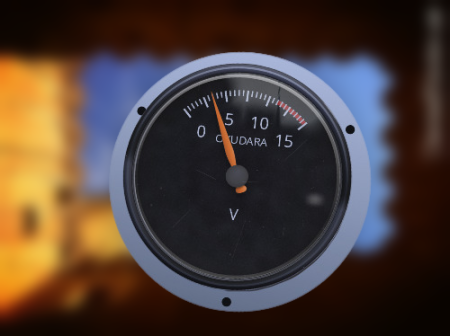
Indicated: 3.5V
